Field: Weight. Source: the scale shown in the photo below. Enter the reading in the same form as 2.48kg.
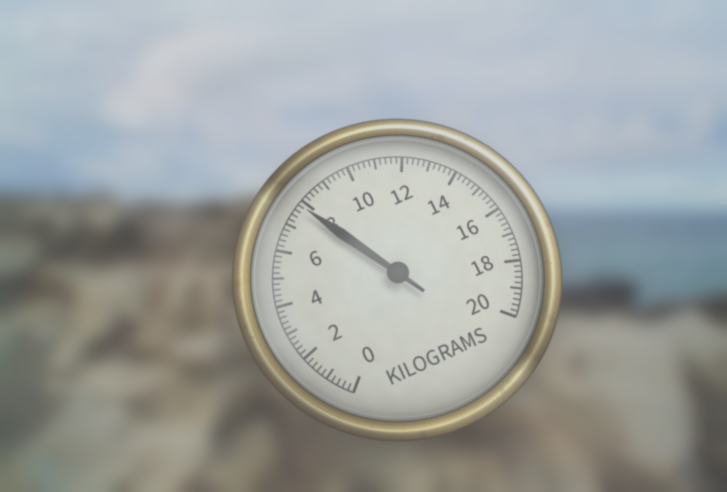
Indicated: 7.8kg
